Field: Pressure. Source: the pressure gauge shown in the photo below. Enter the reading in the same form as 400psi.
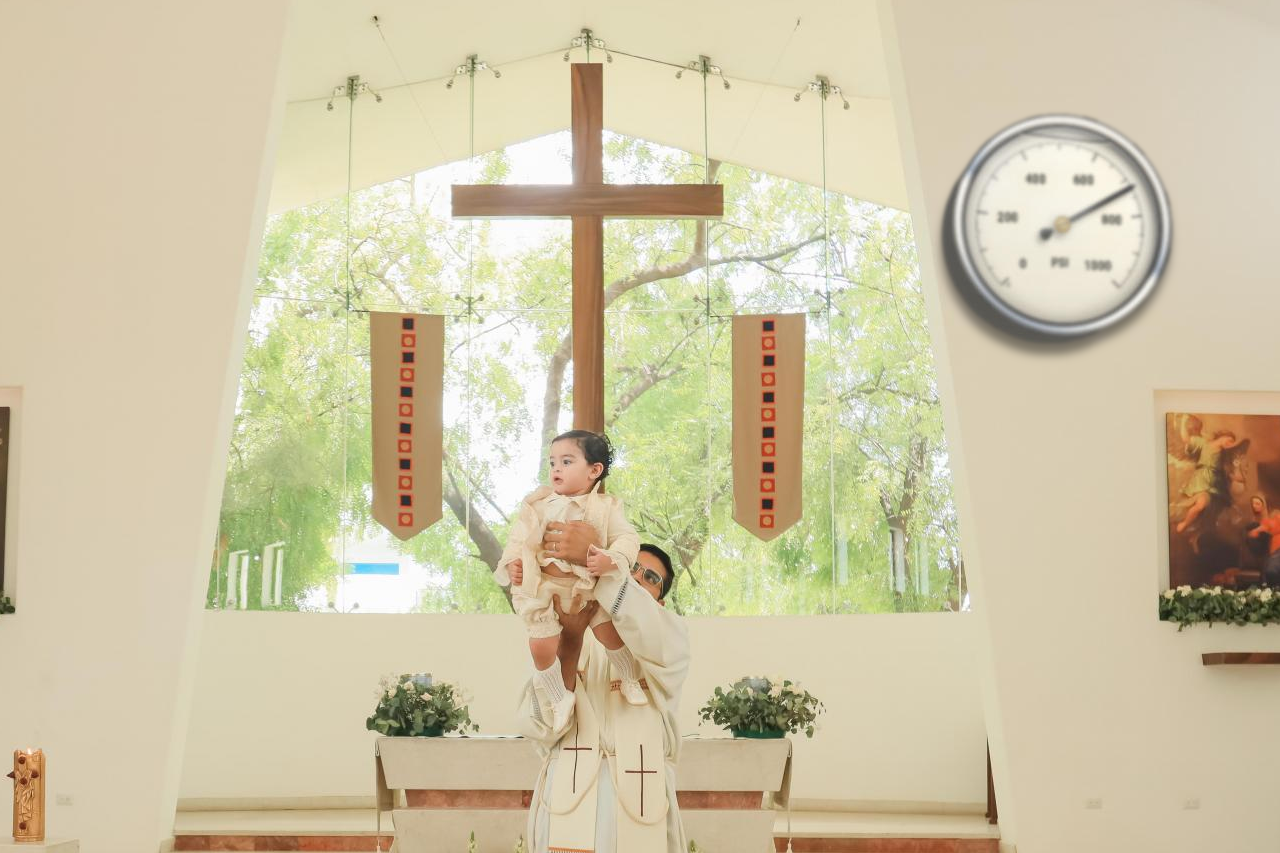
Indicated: 725psi
